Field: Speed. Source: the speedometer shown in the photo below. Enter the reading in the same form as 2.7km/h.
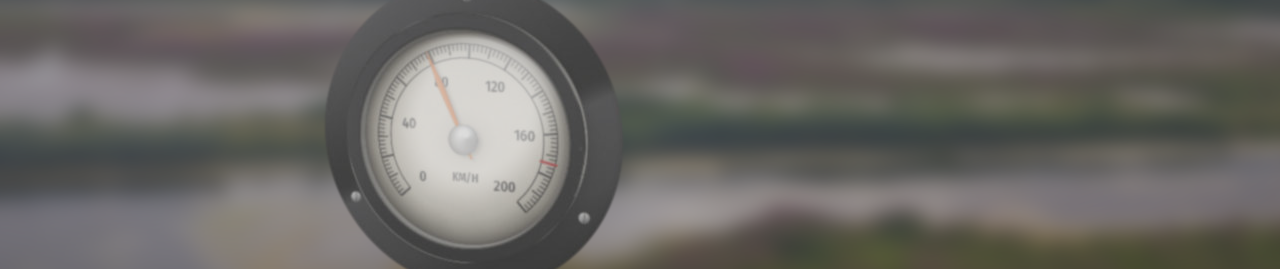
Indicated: 80km/h
